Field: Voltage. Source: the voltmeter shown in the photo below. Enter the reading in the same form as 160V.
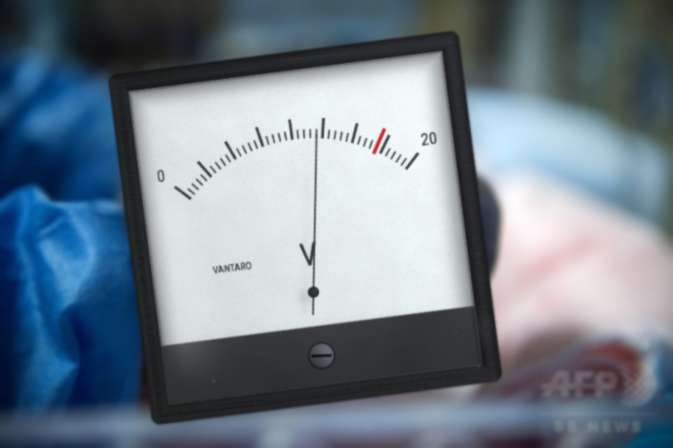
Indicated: 12V
